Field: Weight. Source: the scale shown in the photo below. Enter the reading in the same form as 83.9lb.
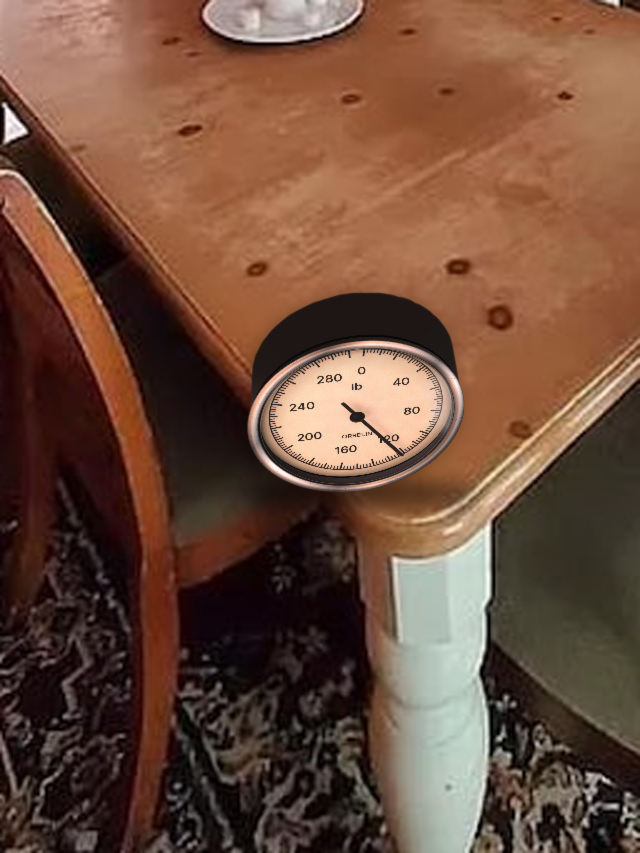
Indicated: 120lb
